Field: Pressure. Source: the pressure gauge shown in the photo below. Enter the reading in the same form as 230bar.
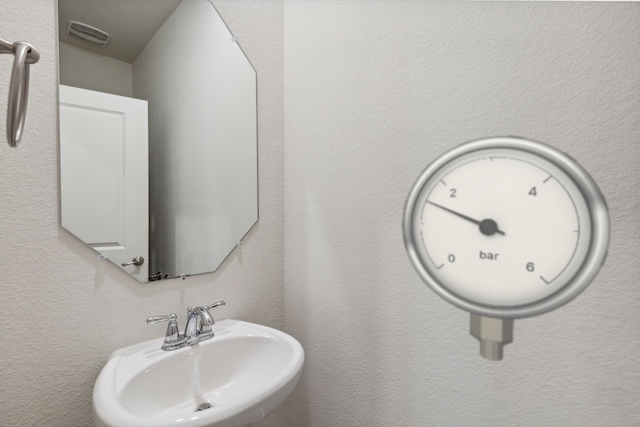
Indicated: 1.5bar
